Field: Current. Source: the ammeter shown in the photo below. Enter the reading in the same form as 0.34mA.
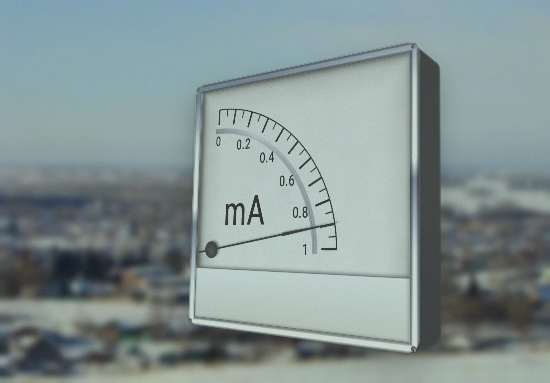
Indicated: 0.9mA
